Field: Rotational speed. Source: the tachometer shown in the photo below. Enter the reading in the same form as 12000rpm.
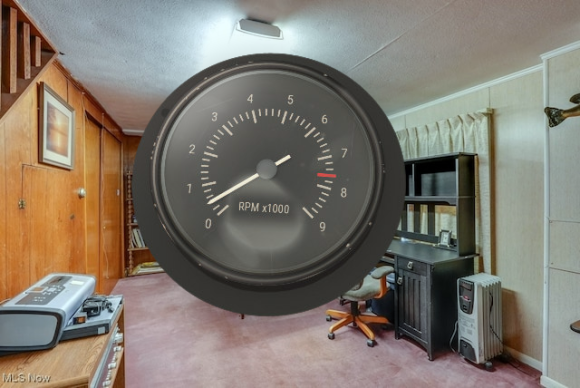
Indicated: 400rpm
